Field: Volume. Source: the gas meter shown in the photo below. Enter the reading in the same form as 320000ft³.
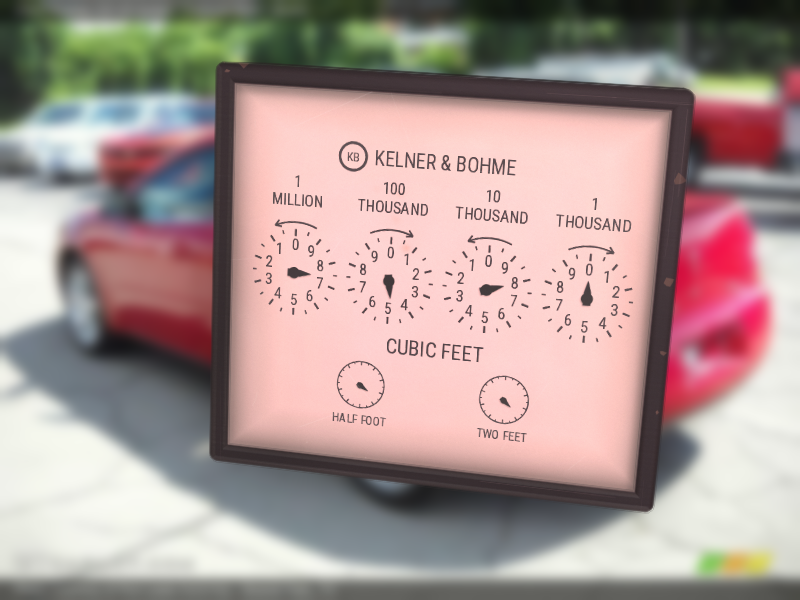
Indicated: 748000ft³
